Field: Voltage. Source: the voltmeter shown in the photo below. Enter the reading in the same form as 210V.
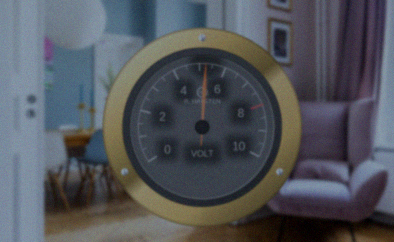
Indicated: 5.25V
